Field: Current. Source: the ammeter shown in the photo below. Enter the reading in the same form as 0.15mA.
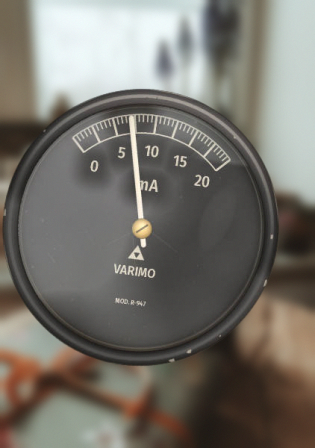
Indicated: 7mA
